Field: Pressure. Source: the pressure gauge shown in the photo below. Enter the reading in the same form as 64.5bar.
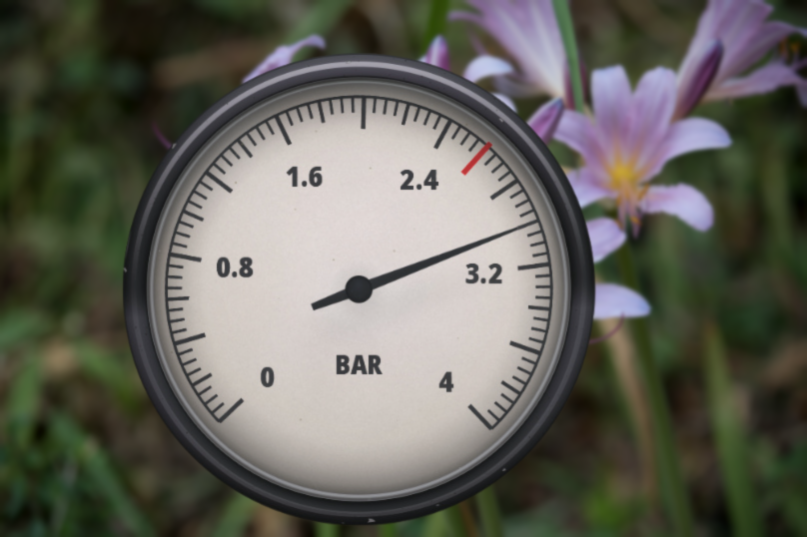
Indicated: 3bar
